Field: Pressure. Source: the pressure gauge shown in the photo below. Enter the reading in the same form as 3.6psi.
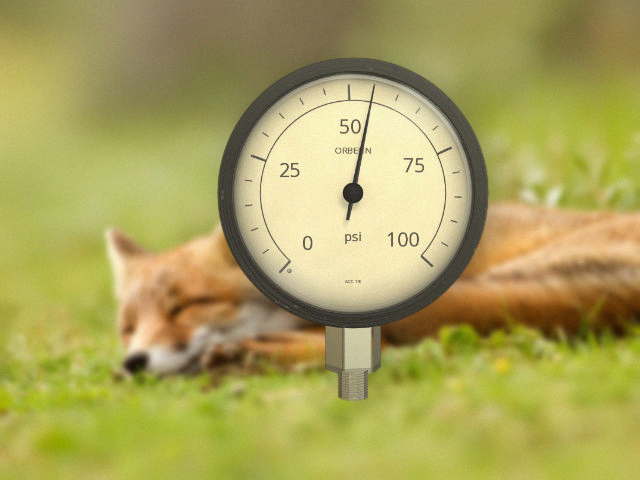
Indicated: 55psi
